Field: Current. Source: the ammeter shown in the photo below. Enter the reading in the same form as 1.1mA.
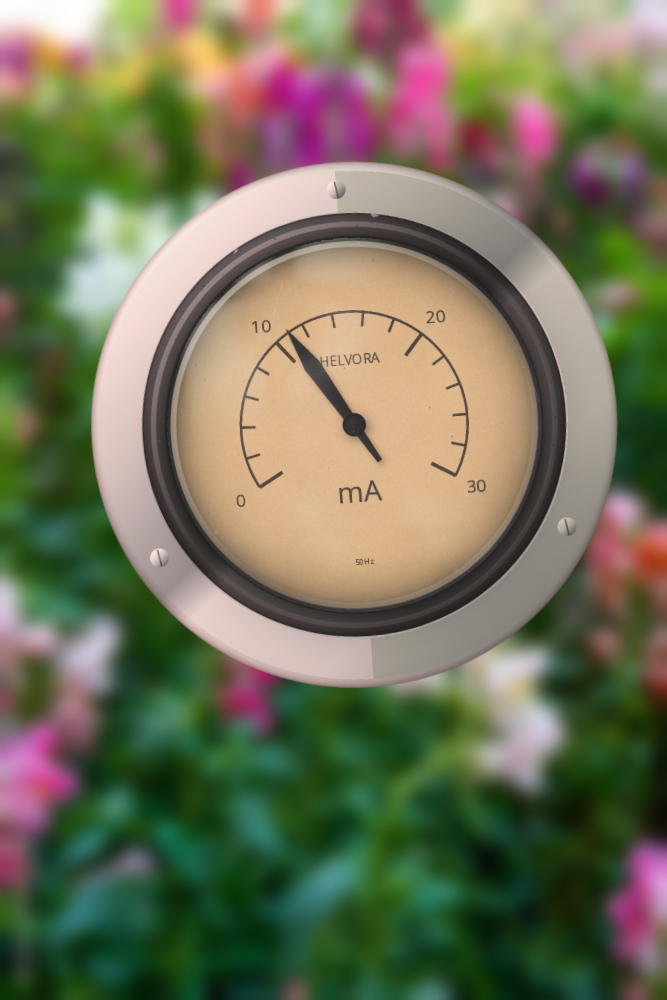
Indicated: 11mA
